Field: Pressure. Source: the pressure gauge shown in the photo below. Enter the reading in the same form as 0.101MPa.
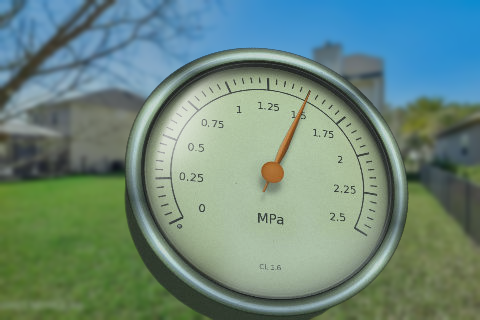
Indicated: 1.5MPa
